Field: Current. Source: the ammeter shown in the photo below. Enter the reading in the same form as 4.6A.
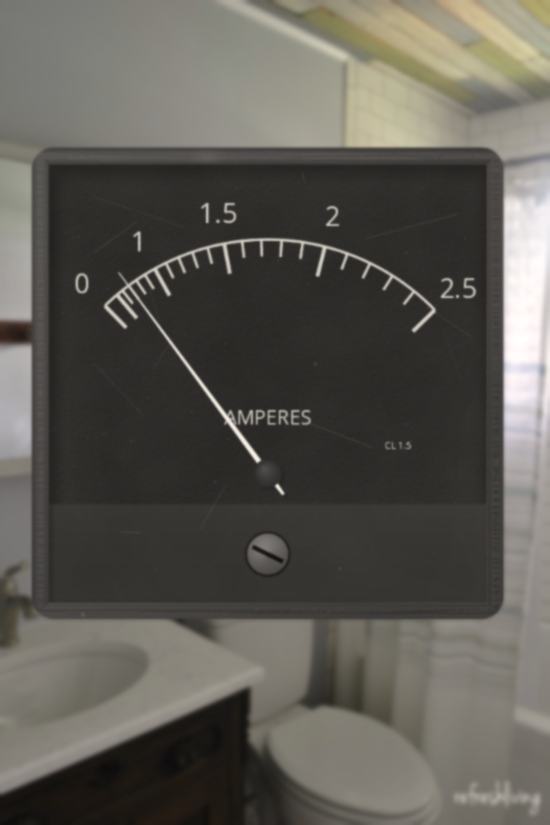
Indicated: 0.7A
